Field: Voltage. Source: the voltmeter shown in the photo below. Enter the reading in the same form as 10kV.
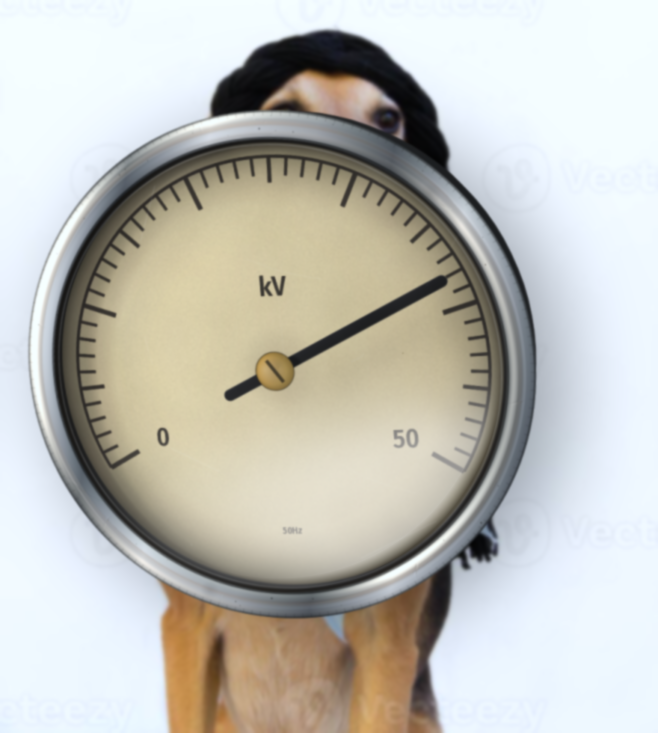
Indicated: 38kV
